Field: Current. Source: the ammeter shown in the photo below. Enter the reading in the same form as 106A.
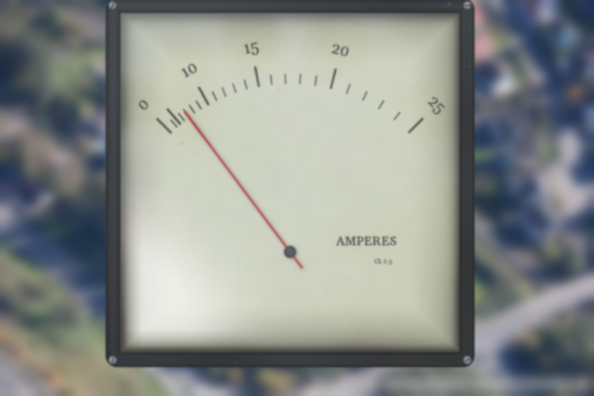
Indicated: 7A
